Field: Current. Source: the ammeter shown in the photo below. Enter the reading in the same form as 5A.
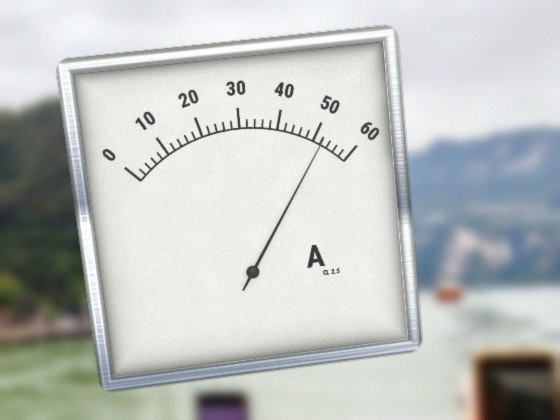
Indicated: 52A
